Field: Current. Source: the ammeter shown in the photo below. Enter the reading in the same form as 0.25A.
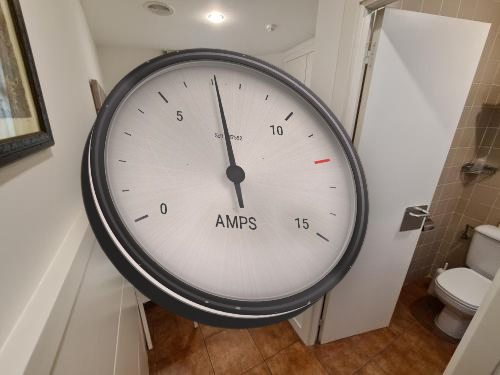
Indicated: 7A
